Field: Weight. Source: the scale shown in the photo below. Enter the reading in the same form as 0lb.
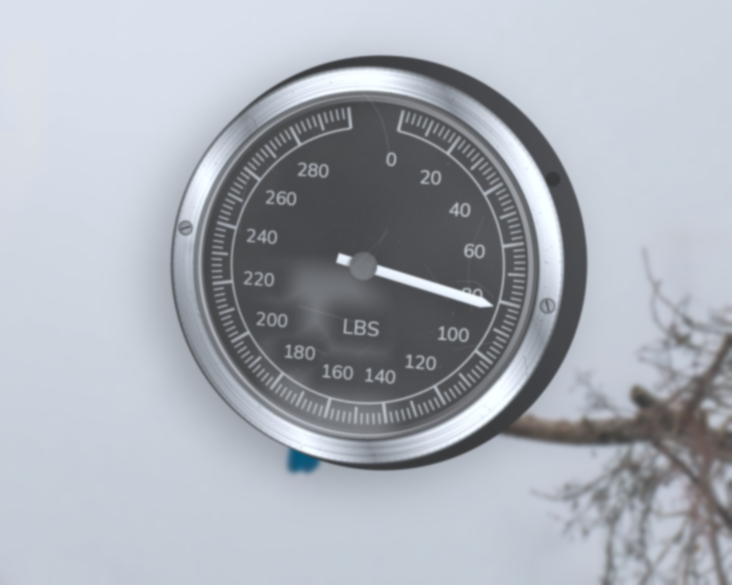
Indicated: 82lb
